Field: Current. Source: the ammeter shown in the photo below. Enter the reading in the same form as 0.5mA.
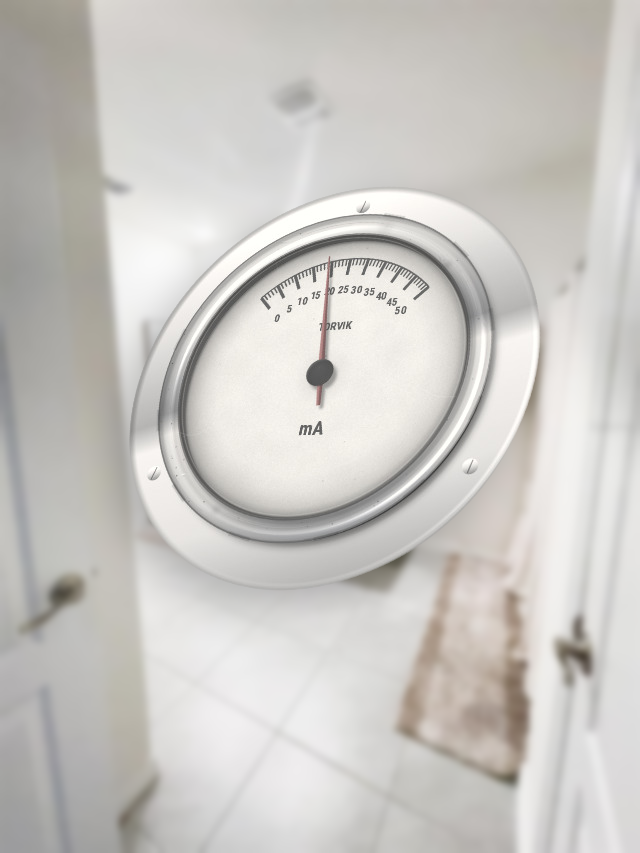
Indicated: 20mA
